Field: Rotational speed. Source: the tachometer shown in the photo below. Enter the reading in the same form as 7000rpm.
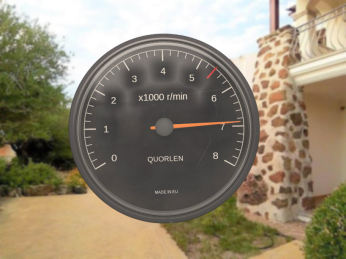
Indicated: 6900rpm
